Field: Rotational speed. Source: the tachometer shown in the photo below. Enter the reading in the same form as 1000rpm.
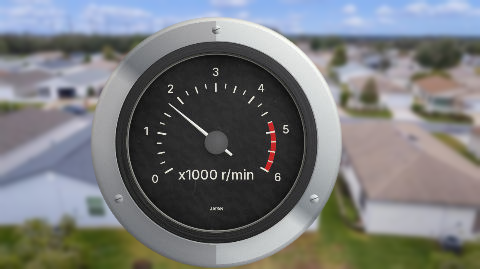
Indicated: 1750rpm
